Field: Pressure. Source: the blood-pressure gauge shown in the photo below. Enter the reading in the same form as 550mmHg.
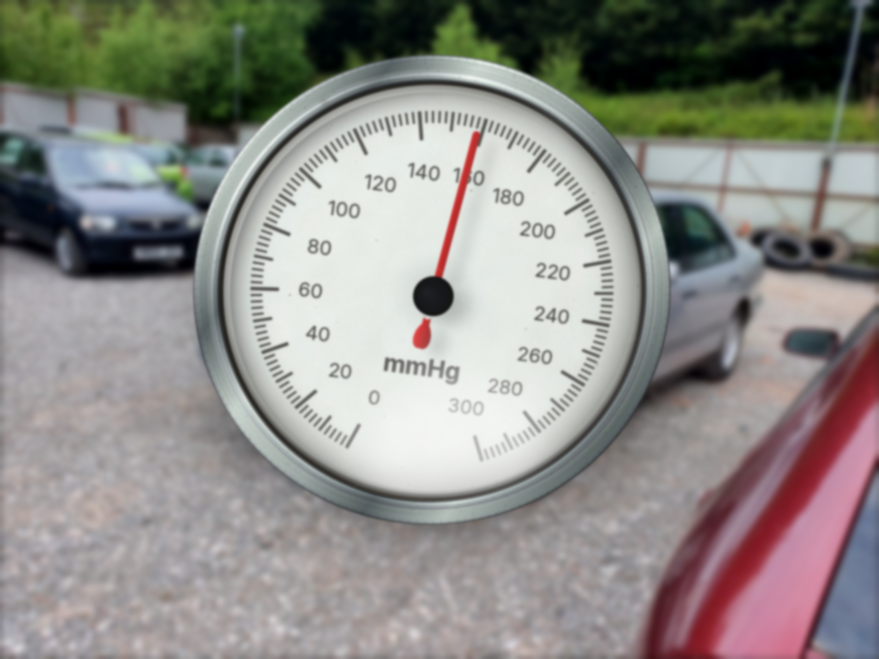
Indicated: 158mmHg
